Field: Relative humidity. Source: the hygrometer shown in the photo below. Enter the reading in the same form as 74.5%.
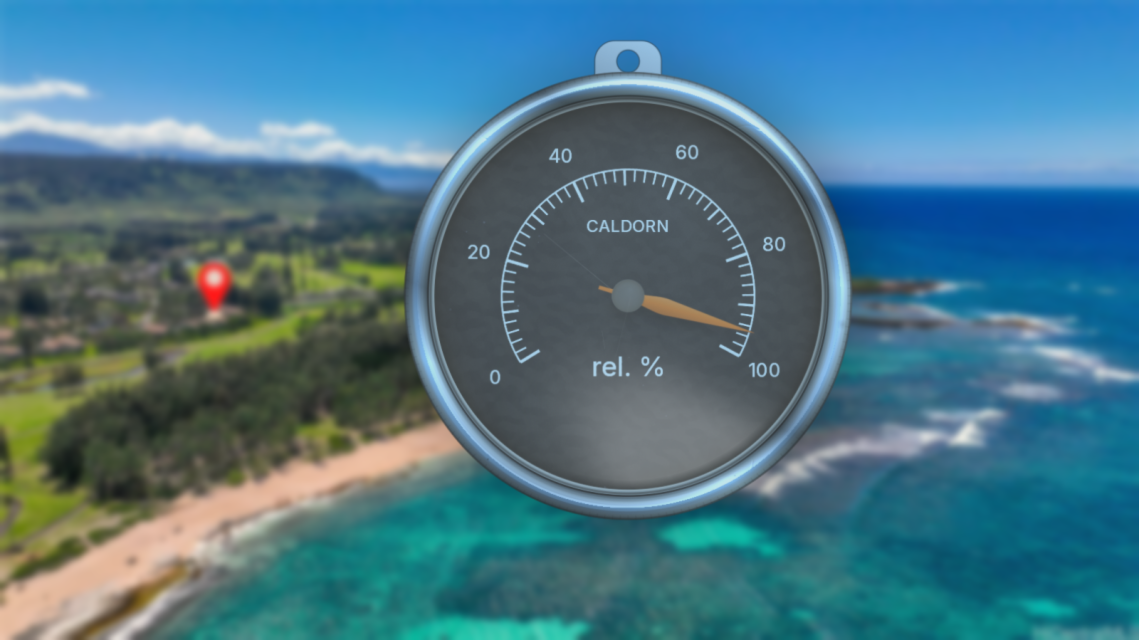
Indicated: 95%
